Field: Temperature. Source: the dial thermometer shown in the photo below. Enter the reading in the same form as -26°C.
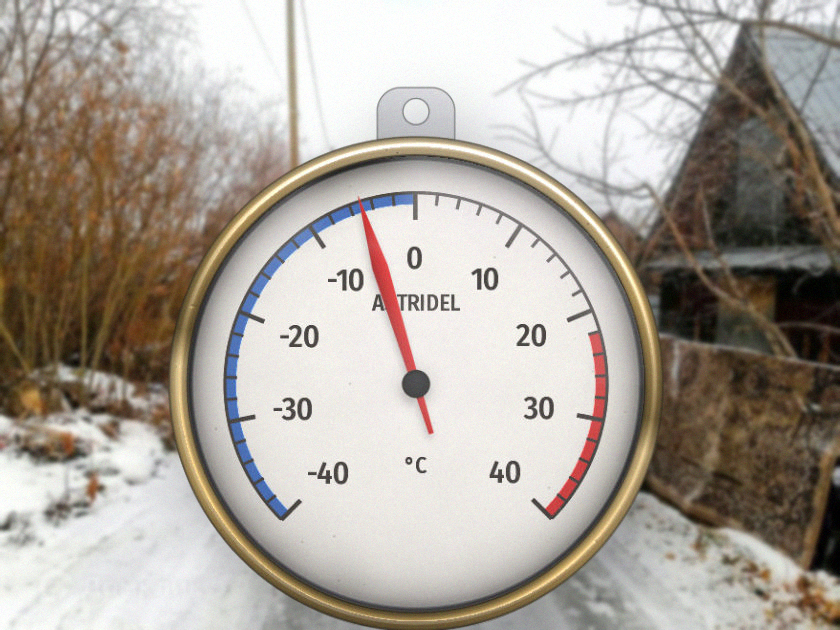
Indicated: -5°C
